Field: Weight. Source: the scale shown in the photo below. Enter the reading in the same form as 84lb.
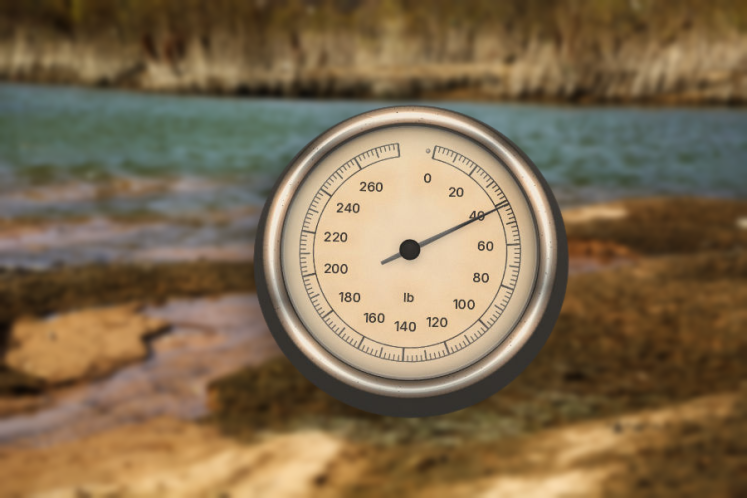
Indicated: 42lb
